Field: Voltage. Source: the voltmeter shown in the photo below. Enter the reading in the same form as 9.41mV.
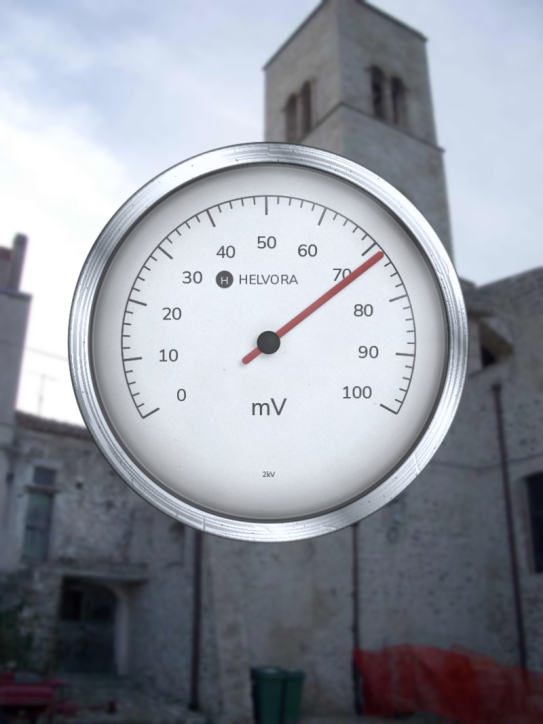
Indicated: 72mV
